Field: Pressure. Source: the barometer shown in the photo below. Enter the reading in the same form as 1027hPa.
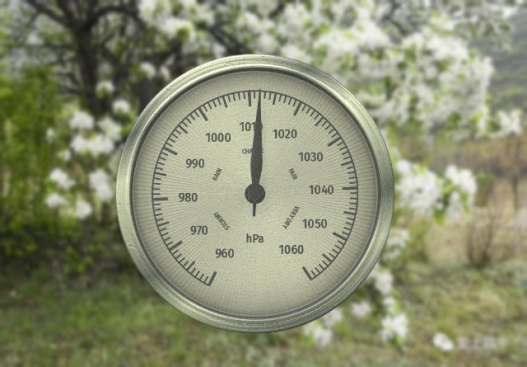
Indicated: 1012hPa
